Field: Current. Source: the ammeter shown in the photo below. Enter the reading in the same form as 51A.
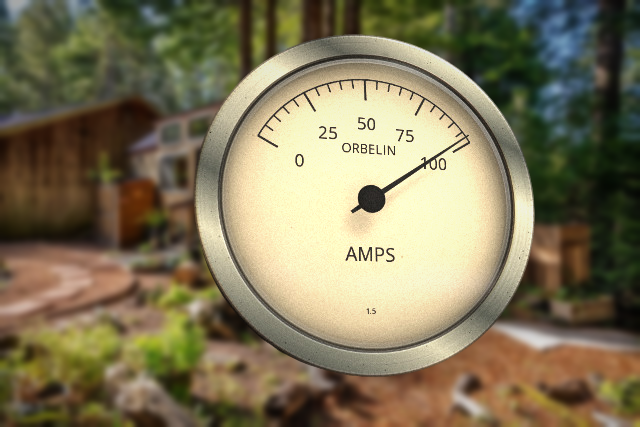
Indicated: 97.5A
